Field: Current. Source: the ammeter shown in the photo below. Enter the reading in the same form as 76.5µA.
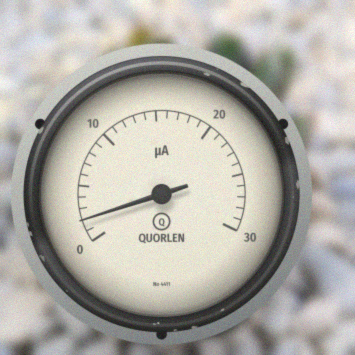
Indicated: 2µA
